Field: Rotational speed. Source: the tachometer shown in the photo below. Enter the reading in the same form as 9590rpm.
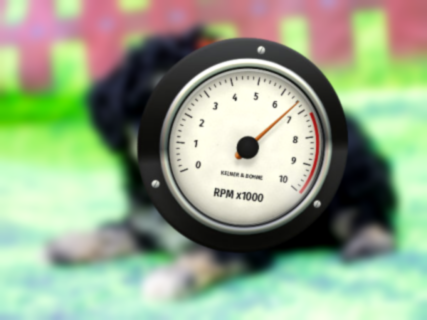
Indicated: 6600rpm
